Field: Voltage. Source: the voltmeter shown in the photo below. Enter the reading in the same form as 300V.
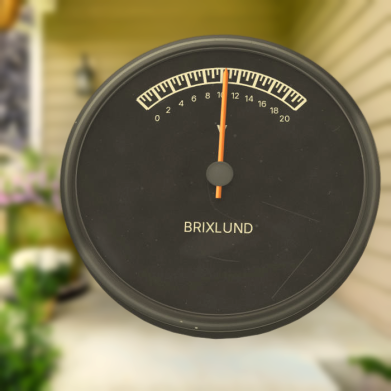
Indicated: 10.5V
